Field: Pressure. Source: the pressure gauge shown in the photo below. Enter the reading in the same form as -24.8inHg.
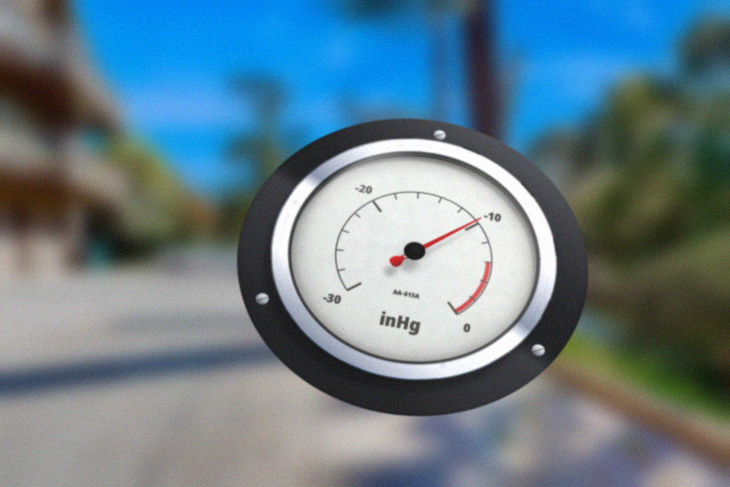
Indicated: -10inHg
